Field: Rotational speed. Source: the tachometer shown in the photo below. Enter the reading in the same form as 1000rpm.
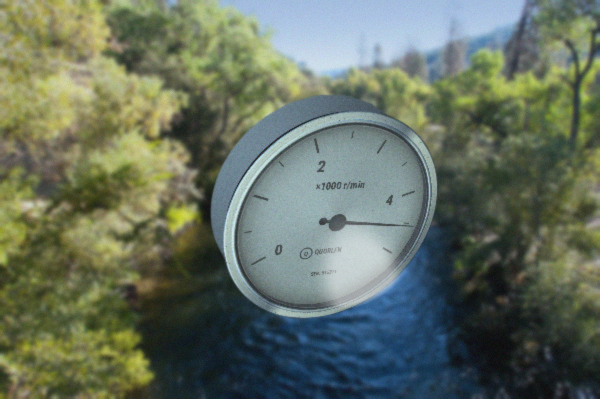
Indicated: 4500rpm
